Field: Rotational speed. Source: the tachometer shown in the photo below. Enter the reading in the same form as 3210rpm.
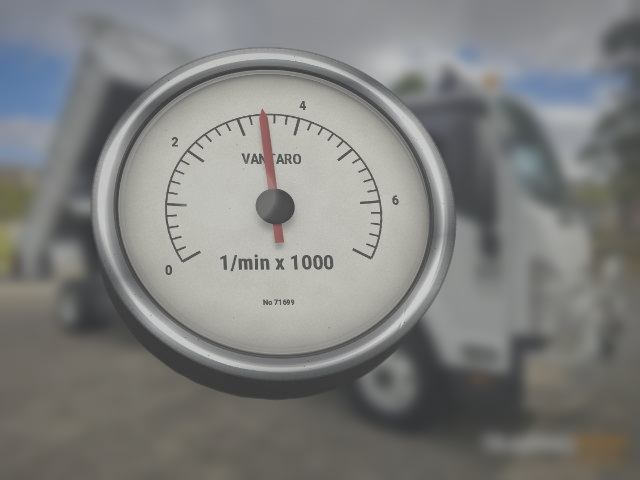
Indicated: 3400rpm
